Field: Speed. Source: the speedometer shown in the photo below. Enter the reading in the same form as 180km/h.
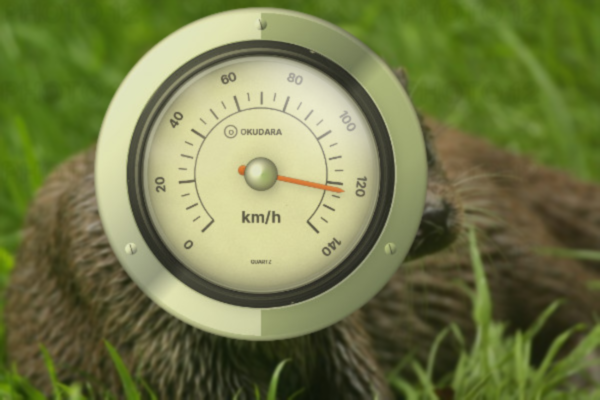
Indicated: 122.5km/h
